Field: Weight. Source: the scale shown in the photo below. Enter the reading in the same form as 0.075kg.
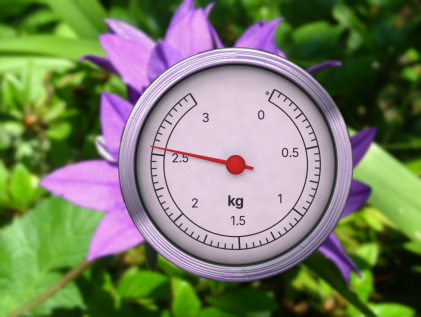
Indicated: 2.55kg
